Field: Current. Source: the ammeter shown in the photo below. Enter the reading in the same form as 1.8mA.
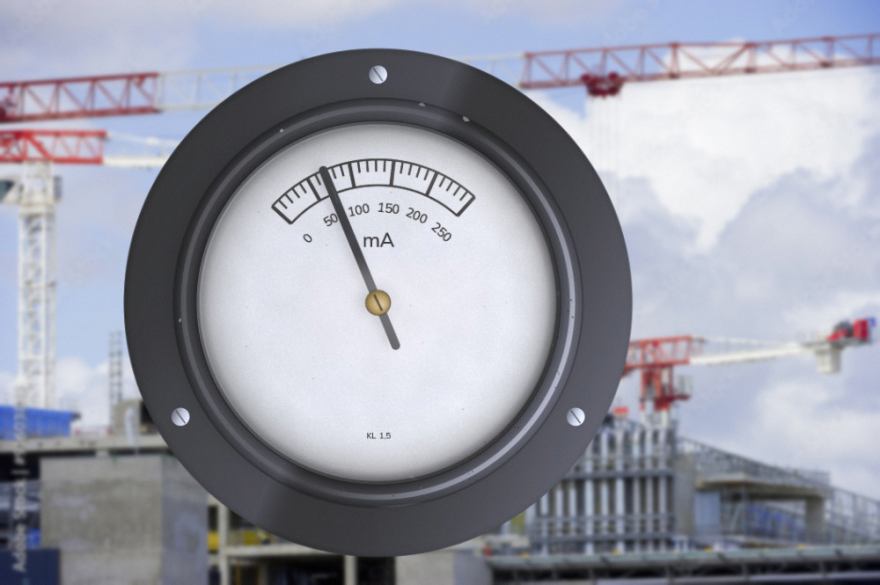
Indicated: 70mA
